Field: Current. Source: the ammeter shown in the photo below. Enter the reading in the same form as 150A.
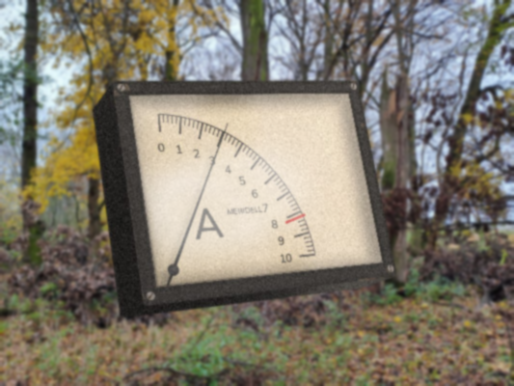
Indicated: 3A
